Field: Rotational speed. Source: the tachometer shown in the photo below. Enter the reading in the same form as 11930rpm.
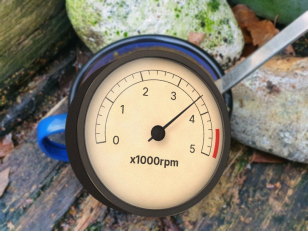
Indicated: 3600rpm
